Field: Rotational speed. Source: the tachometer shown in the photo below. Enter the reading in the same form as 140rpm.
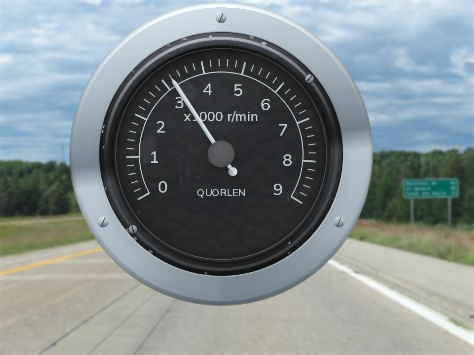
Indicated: 3200rpm
